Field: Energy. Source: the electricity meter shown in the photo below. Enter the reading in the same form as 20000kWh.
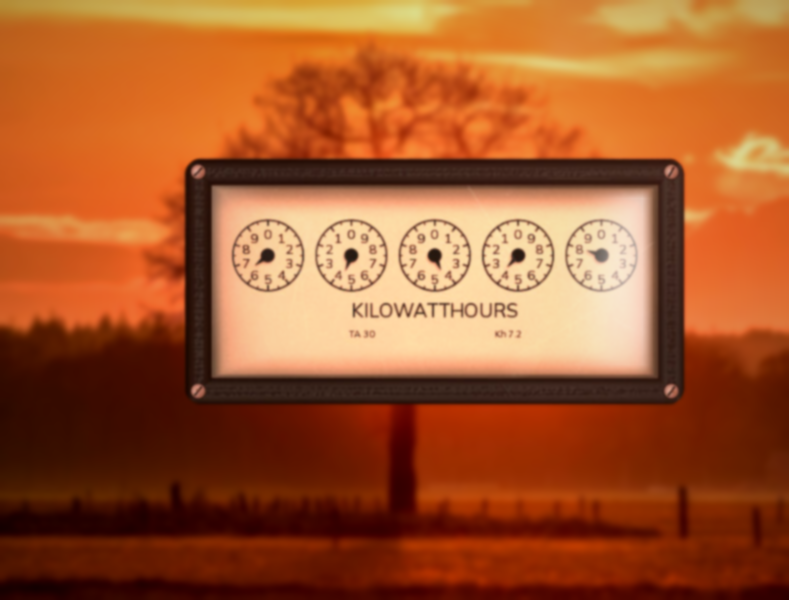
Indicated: 64438kWh
